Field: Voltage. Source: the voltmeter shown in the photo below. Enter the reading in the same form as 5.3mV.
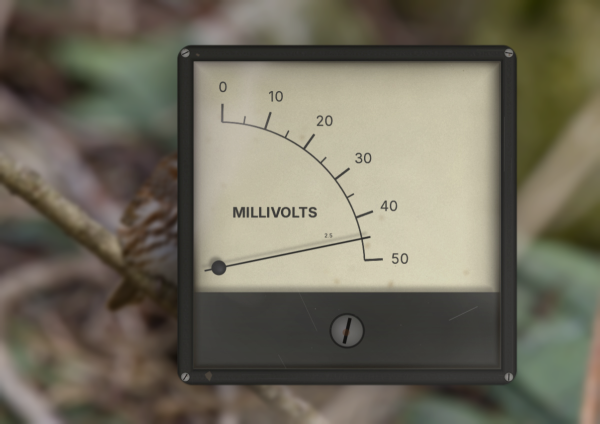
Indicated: 45mV
